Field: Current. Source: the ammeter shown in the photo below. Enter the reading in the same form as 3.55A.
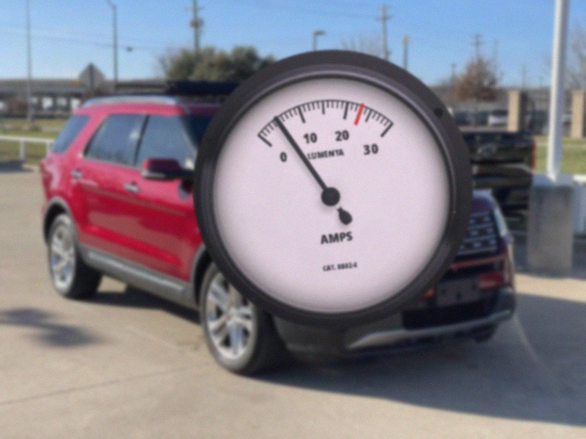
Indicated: 5A
